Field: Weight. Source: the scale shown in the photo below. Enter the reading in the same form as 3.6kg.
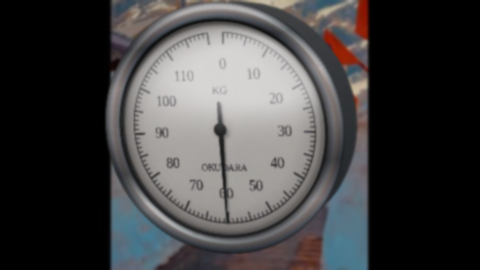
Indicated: 60kg
